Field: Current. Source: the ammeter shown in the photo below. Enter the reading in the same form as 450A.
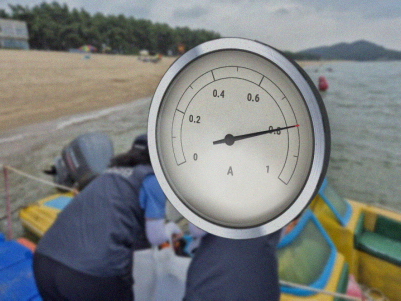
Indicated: 0.8A
